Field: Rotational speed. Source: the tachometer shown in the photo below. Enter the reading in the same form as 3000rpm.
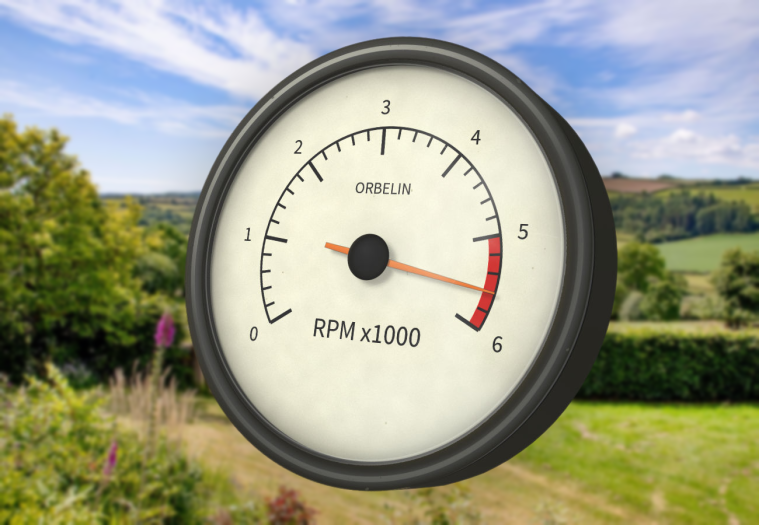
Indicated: 5600rpm
